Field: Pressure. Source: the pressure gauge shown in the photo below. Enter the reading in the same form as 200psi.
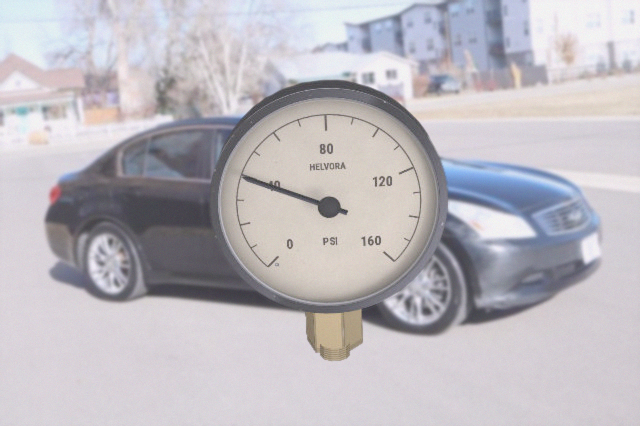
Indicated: 40psi
